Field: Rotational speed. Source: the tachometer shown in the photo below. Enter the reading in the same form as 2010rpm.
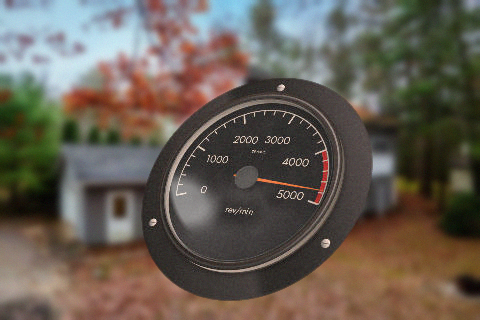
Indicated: 4800rpm
